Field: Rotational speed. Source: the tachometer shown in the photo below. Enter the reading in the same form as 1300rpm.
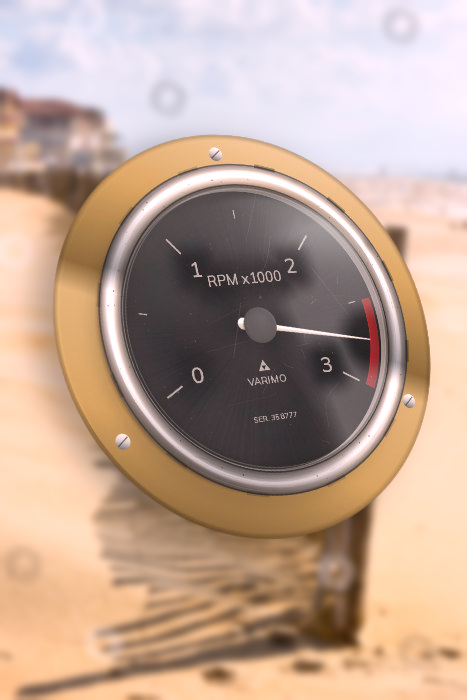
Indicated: 2750rpm
